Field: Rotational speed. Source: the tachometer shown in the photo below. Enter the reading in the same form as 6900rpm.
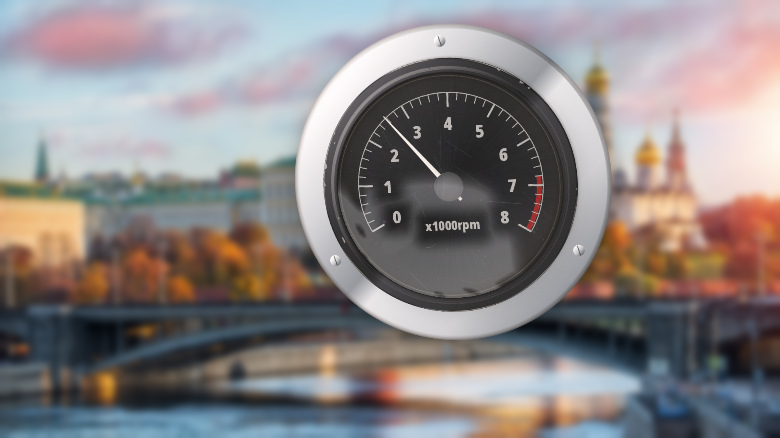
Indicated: 2600rpm
